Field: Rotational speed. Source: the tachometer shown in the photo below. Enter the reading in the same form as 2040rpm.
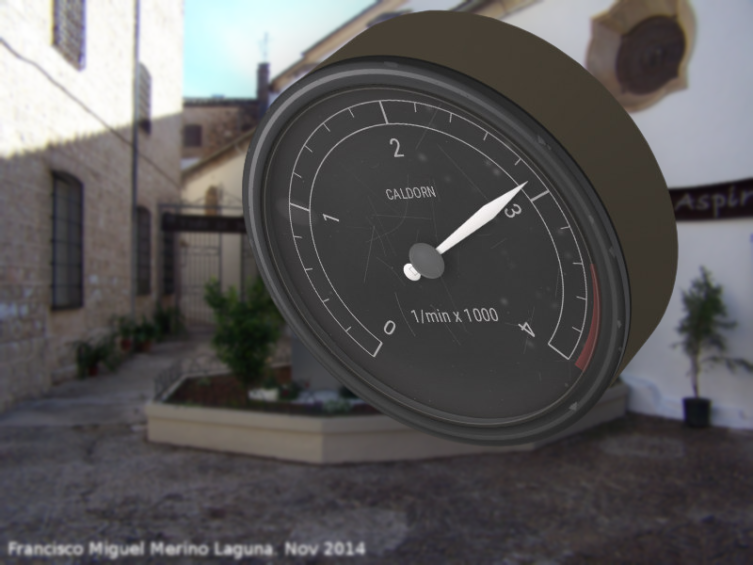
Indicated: 2900rpm
